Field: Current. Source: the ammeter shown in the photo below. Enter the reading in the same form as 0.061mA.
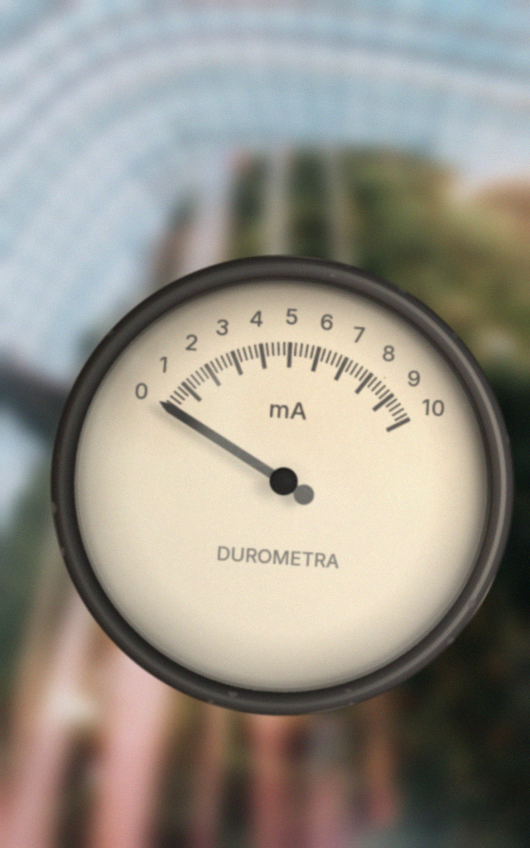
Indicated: 0mA
